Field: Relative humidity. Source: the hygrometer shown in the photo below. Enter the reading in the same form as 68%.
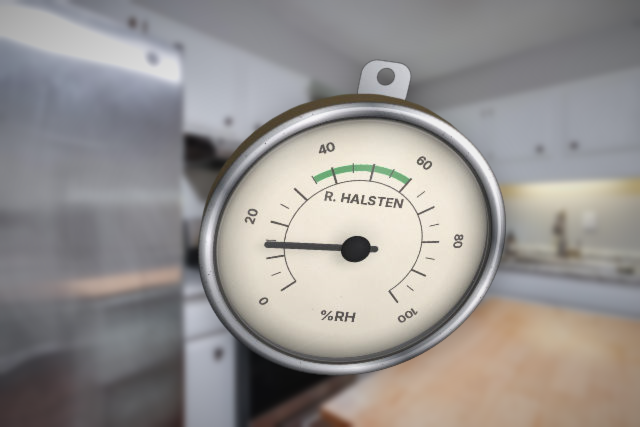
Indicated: 15%
